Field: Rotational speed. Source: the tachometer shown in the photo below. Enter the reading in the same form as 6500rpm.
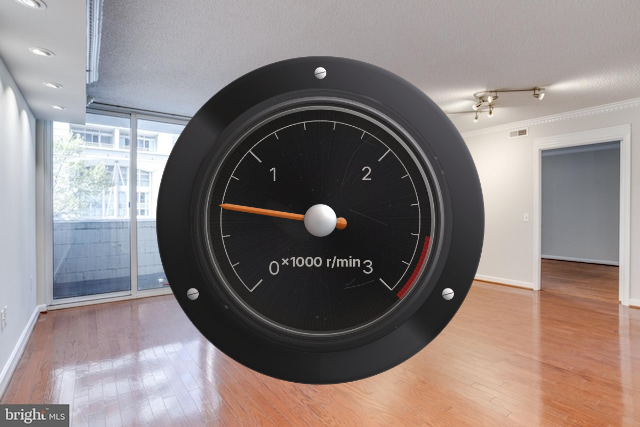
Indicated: 600rpm
